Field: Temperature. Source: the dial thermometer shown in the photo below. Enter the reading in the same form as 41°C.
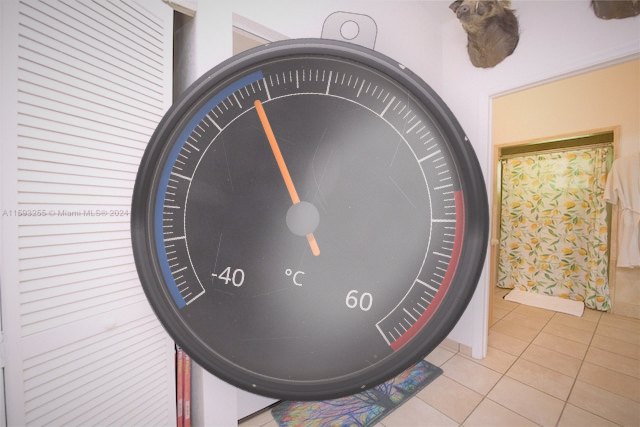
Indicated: -2°C
